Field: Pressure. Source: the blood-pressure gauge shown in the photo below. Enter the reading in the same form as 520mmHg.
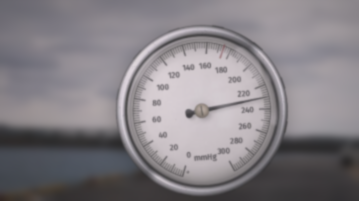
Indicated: 230mmHg
